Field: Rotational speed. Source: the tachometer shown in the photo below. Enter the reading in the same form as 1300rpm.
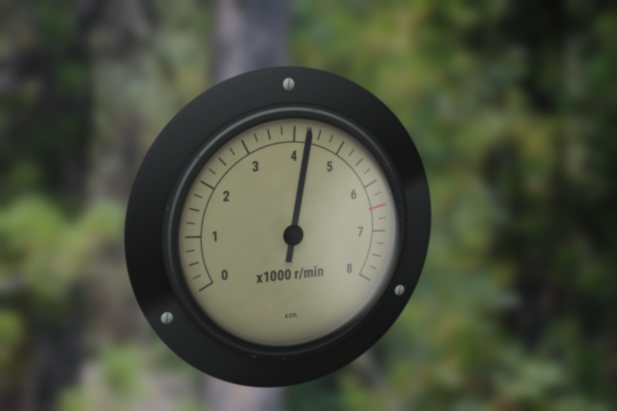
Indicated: 4250rpm
